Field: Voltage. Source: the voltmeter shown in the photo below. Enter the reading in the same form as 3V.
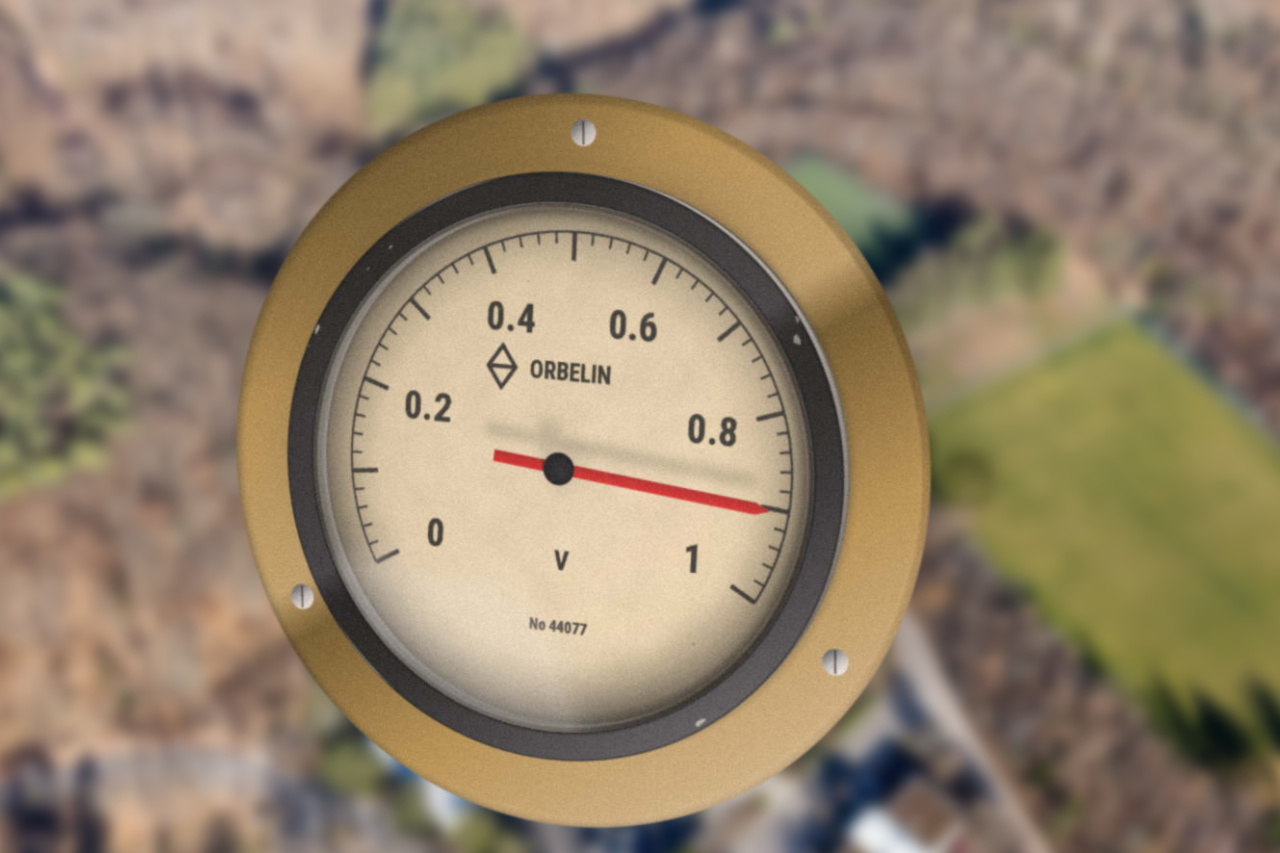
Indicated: 0.9V
